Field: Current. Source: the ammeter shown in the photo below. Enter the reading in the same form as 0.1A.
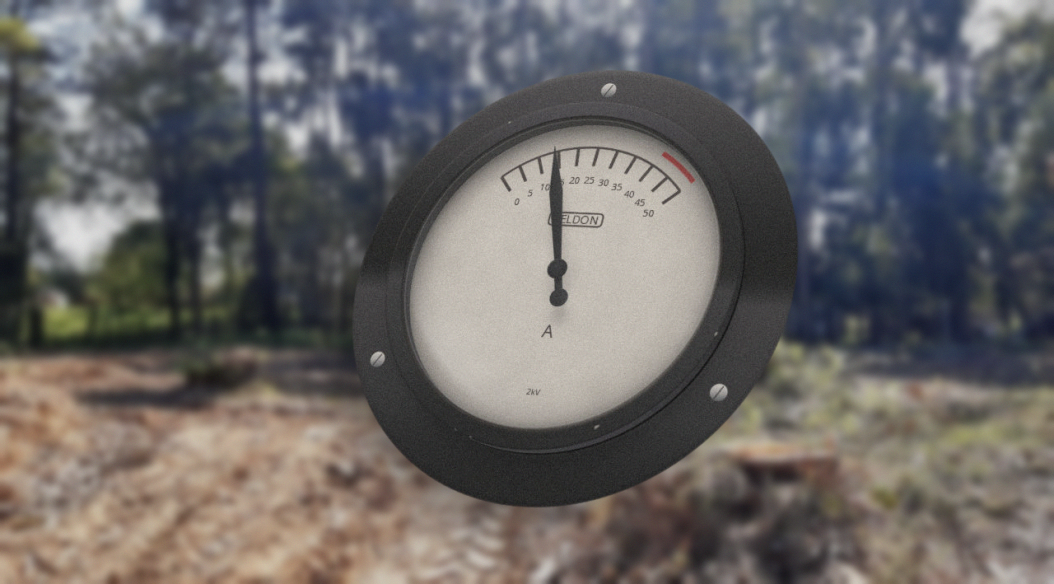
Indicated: 15A
